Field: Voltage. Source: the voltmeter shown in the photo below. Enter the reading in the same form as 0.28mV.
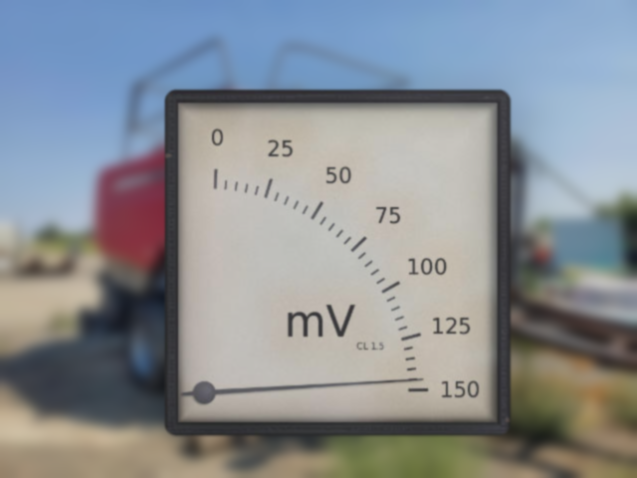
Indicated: 145mV
